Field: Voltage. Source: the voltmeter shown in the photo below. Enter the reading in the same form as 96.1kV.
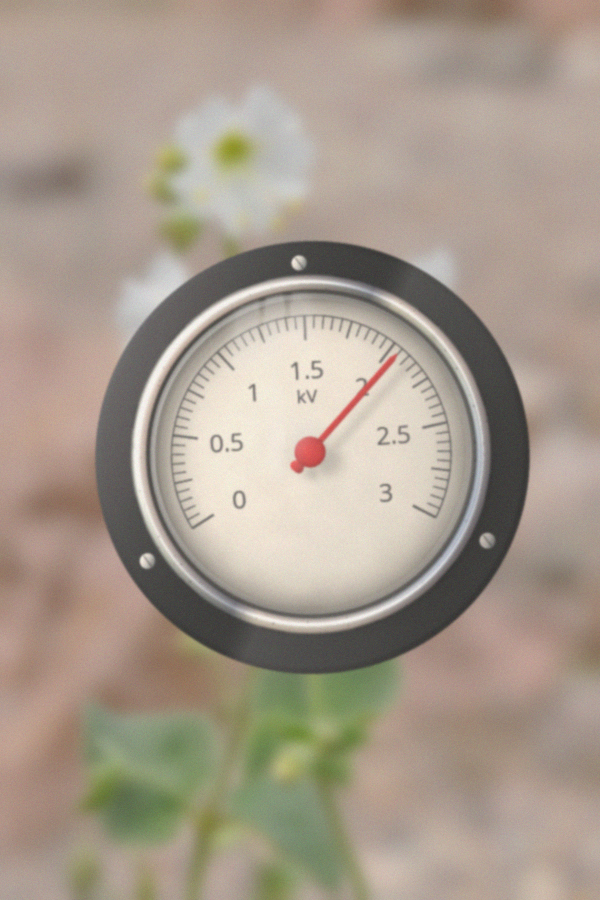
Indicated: 2.05kV
